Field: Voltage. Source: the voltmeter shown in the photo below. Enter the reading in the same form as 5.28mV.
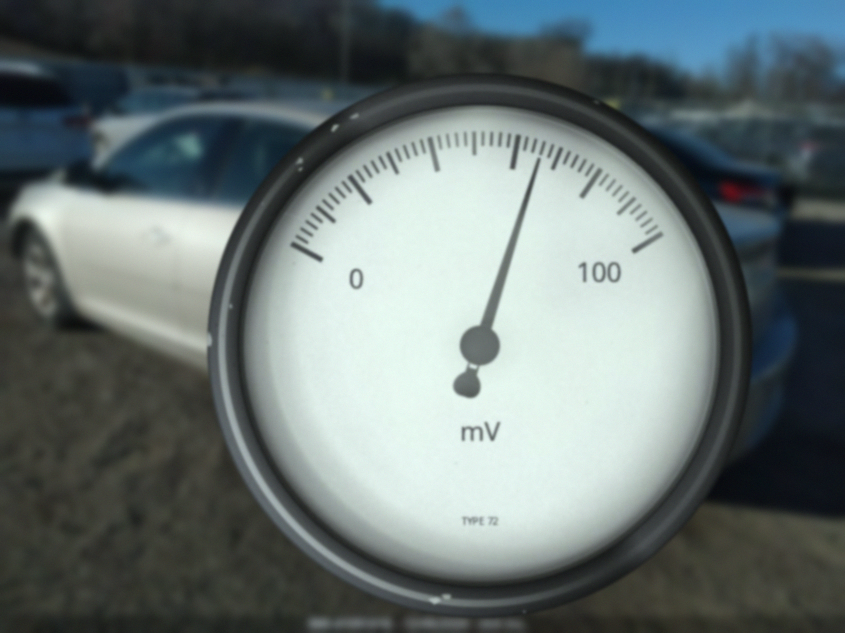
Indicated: 66mV
